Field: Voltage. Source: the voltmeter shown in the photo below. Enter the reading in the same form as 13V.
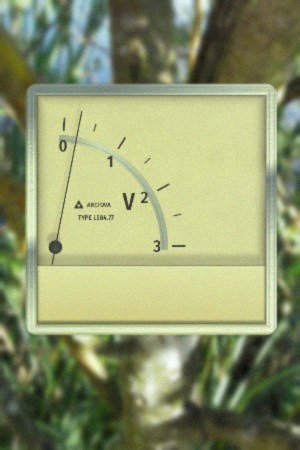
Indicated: 0.25V
